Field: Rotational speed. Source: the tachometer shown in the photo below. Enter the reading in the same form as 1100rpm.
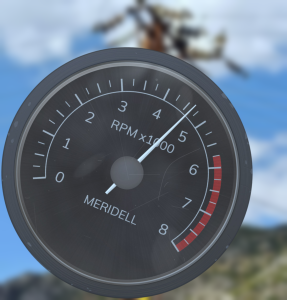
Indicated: 4625rpm
